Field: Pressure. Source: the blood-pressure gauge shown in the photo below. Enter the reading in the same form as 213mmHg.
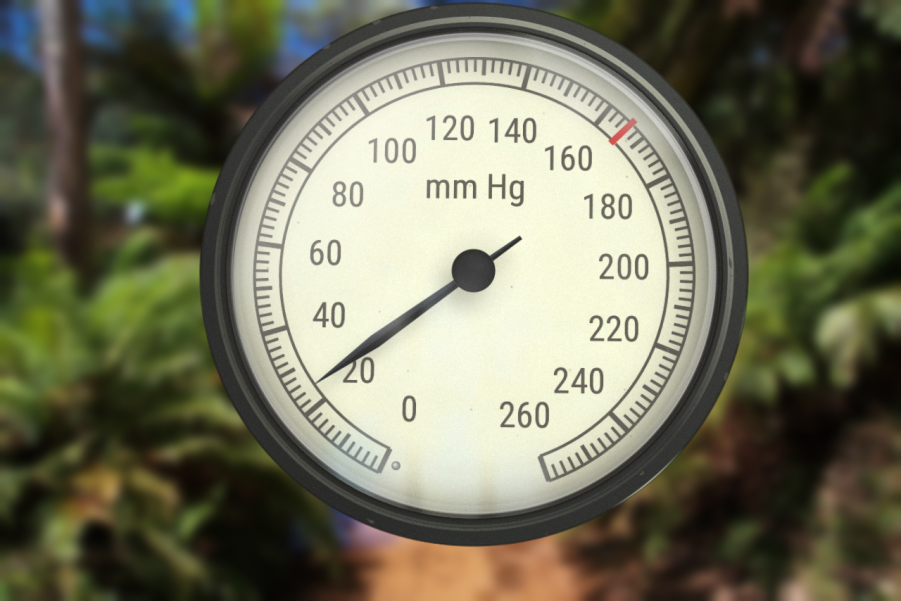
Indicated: 24mmHg
